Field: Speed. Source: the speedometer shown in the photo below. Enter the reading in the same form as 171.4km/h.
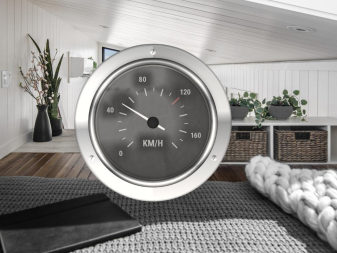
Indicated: 50km/h
